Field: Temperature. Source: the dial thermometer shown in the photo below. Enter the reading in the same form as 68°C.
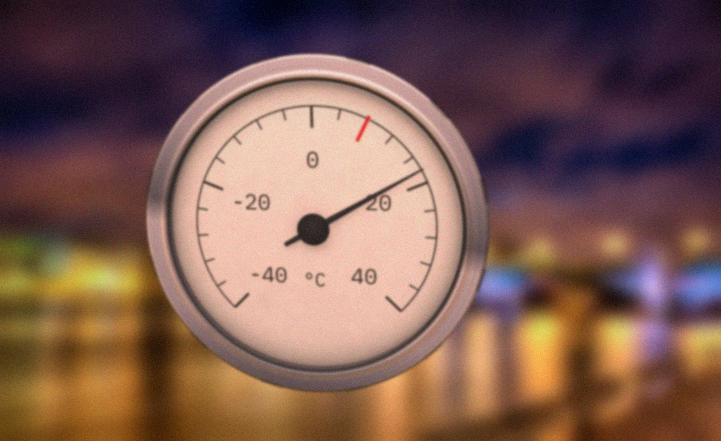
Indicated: 18°C
